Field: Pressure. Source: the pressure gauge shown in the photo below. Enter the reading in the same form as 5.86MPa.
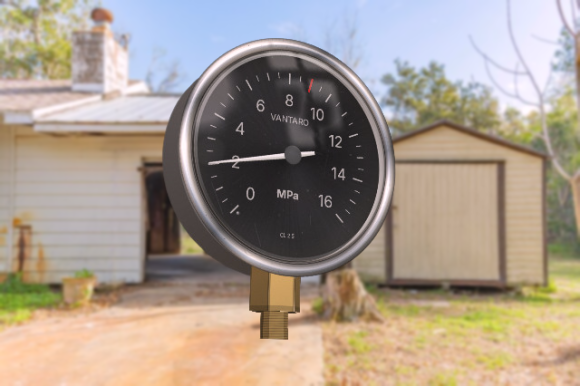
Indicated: 2MPa
